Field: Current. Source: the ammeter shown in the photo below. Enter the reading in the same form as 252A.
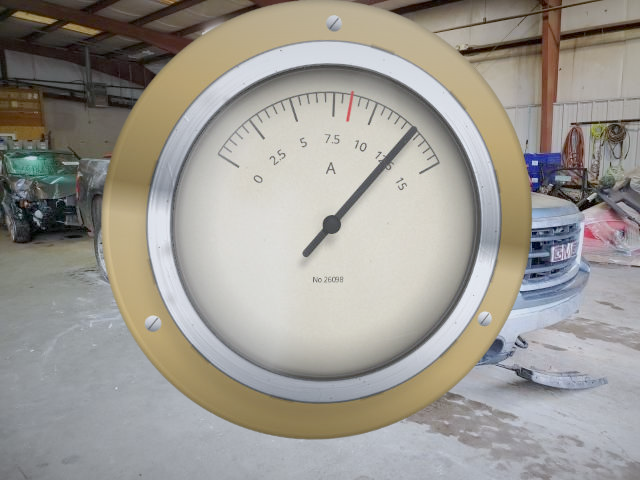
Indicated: 12.5A
